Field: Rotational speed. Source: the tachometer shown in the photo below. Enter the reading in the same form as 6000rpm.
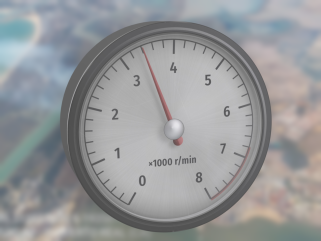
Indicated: 3400rpm
